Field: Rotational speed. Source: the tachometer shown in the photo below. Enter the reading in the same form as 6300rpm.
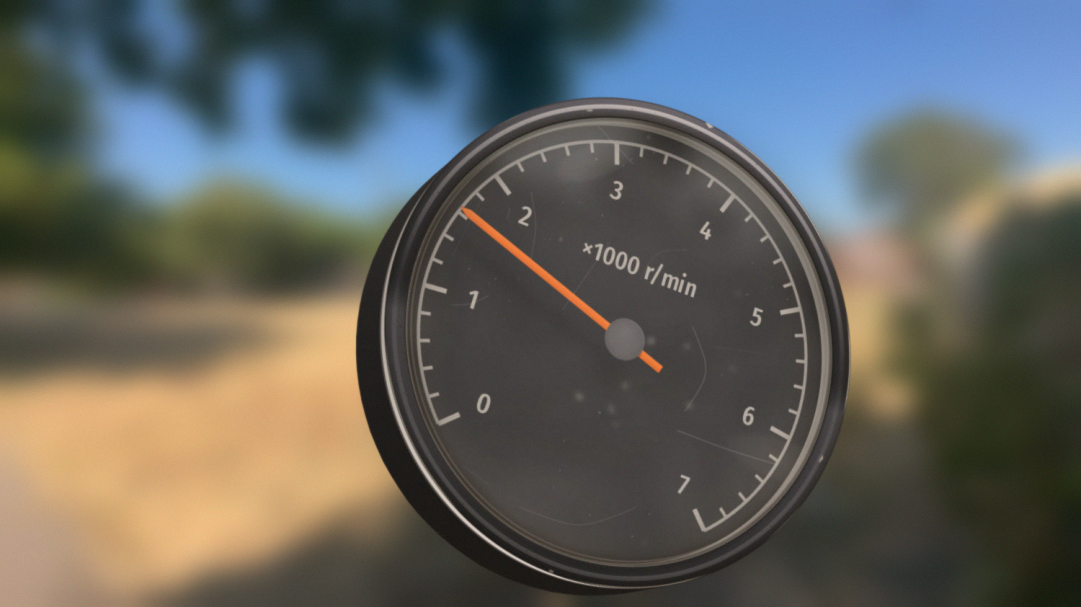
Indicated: 1600rpm
